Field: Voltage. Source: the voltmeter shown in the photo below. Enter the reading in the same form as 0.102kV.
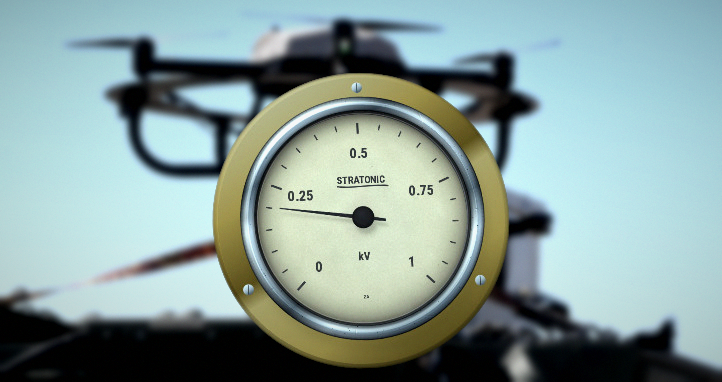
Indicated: 0.2kV
